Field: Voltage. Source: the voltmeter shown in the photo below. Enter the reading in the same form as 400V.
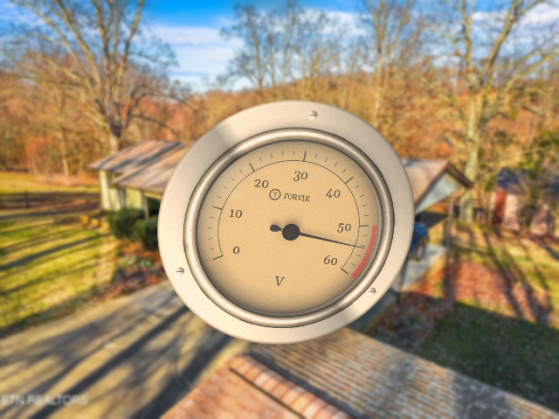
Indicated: 54V
